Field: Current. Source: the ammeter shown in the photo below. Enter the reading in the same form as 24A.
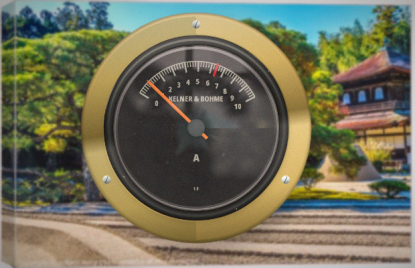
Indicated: 1A
